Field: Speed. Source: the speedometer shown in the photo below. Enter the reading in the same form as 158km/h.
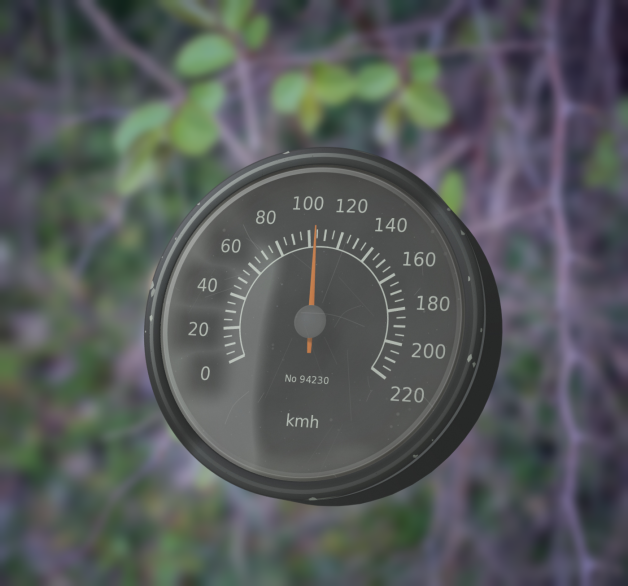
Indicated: 105km/h
